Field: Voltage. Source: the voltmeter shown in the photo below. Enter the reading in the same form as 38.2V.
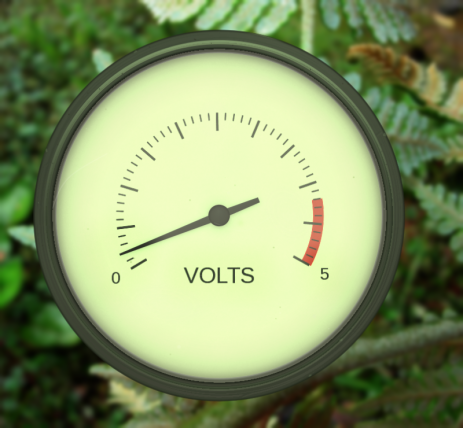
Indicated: 0.2V
